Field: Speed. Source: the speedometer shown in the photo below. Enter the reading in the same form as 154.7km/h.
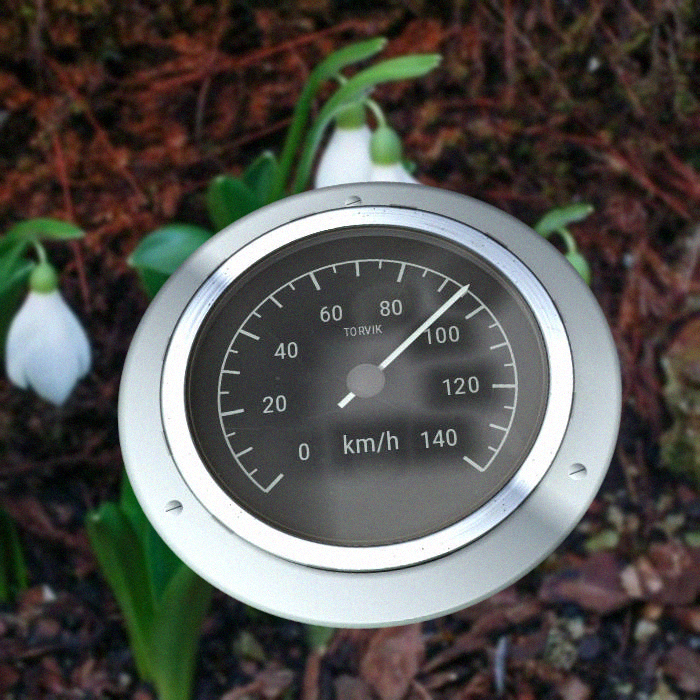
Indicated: 95km/h
